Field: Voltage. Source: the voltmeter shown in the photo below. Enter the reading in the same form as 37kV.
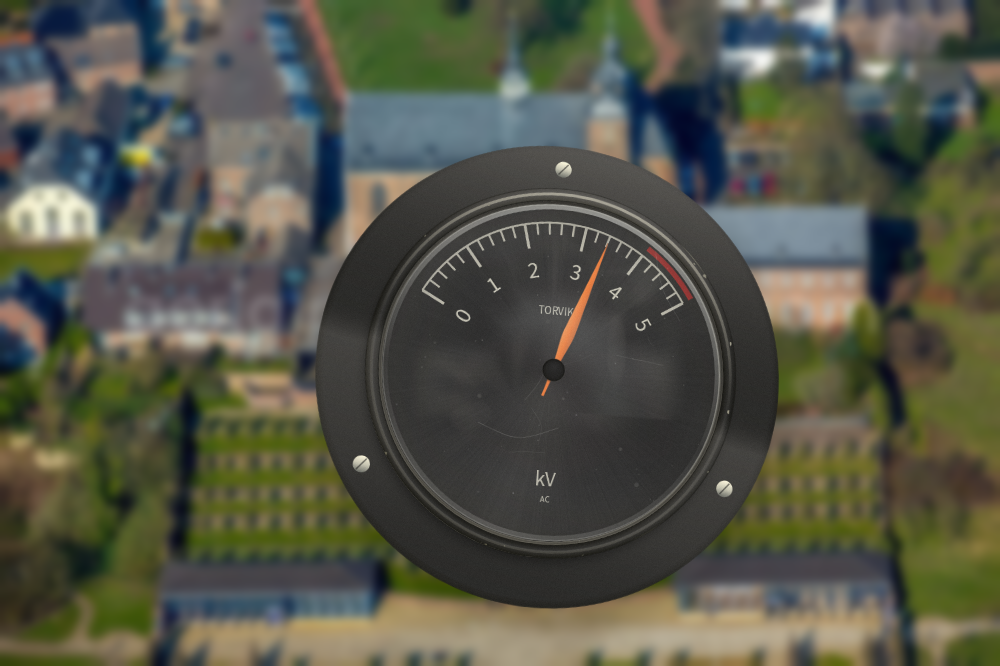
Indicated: 3.4kV
